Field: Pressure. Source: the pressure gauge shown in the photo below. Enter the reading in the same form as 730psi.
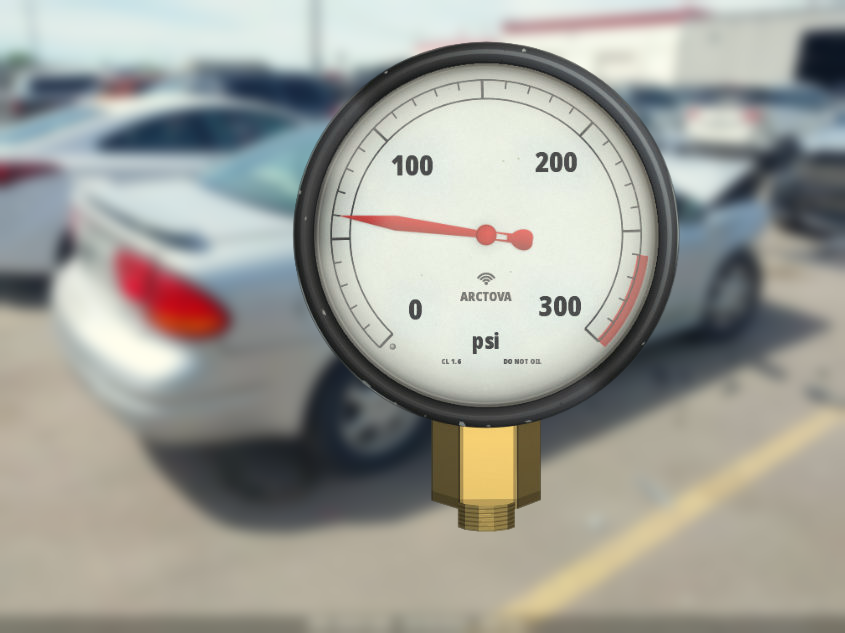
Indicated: 60psi
